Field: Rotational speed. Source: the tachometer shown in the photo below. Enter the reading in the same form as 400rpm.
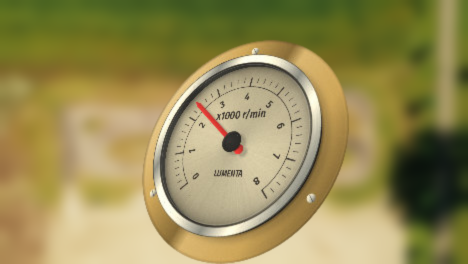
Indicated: 2400rpm
